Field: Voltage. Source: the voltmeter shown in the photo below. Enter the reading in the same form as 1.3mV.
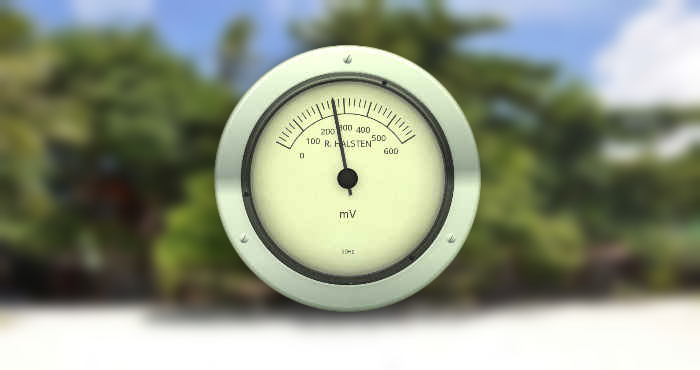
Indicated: 260mV
